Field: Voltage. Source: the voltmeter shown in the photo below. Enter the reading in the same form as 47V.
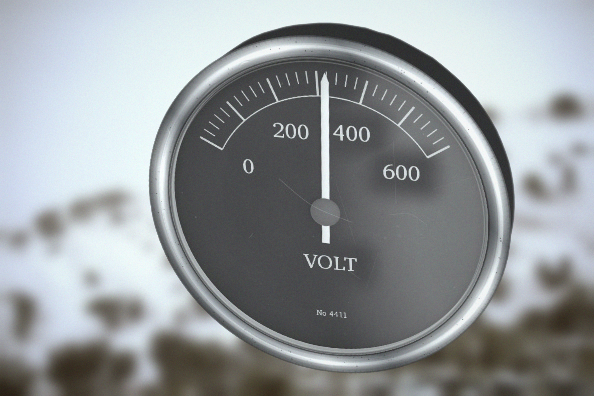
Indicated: 320V
